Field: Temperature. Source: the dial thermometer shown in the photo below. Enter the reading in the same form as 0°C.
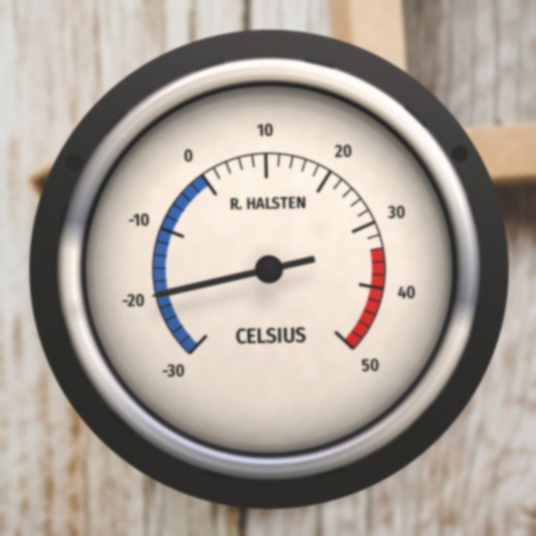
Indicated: -20°C
